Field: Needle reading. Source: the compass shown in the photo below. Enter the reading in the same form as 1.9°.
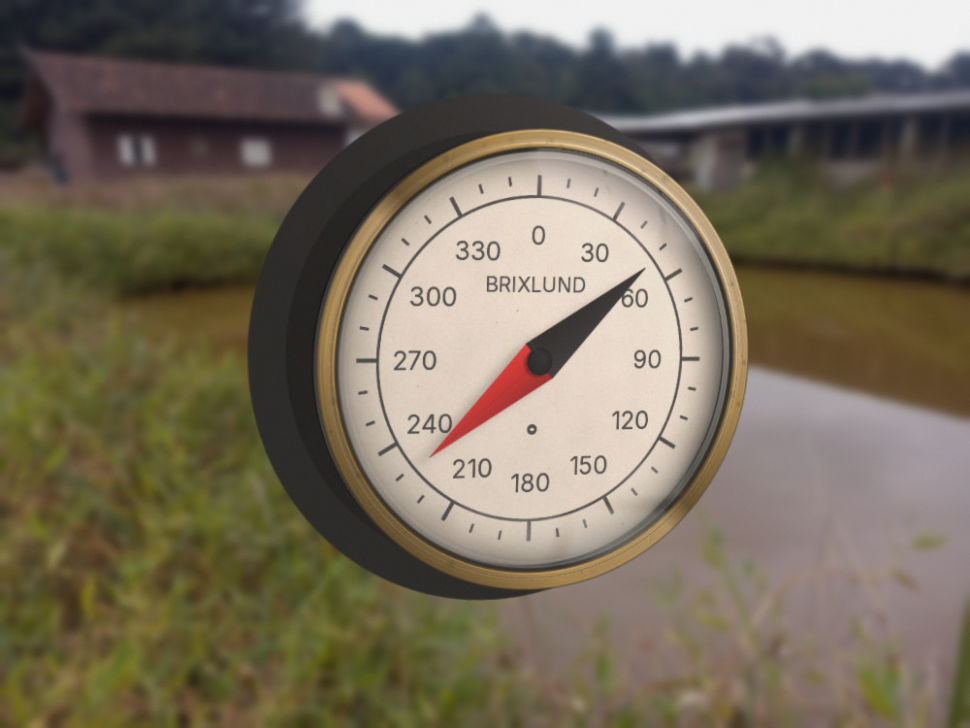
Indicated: 230°
